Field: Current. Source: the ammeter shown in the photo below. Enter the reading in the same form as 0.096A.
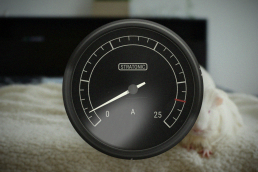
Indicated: 1.5A
